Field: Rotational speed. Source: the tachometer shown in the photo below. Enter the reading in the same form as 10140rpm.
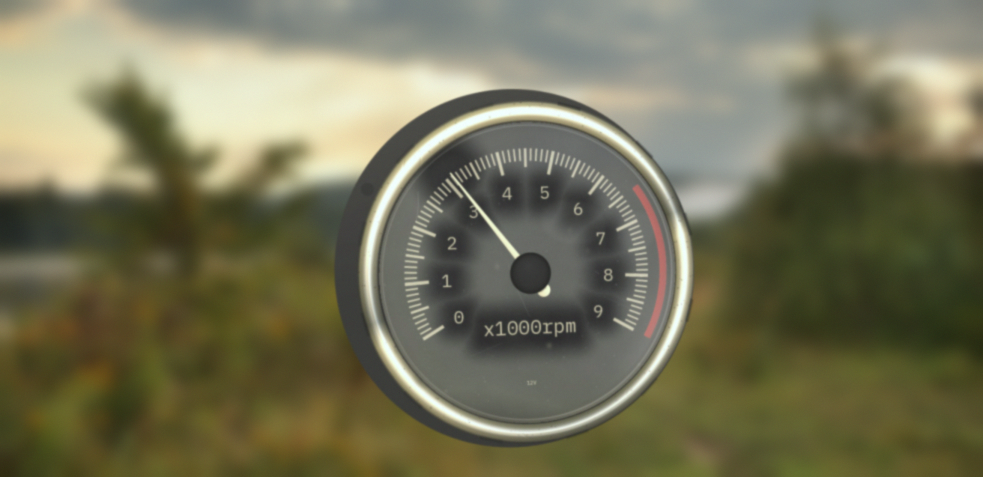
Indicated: 3100rpm
